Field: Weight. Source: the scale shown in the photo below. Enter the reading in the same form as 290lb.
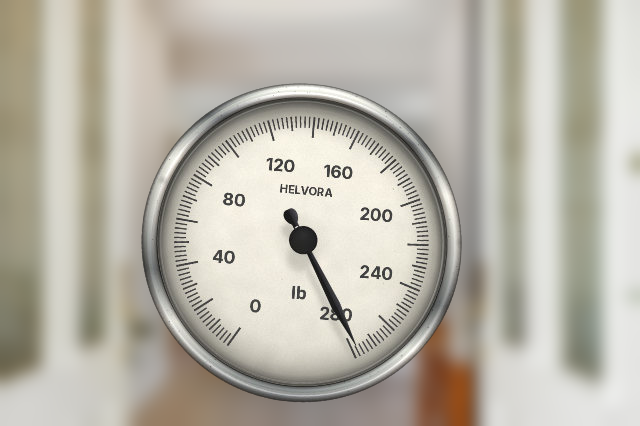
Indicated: 278lb
